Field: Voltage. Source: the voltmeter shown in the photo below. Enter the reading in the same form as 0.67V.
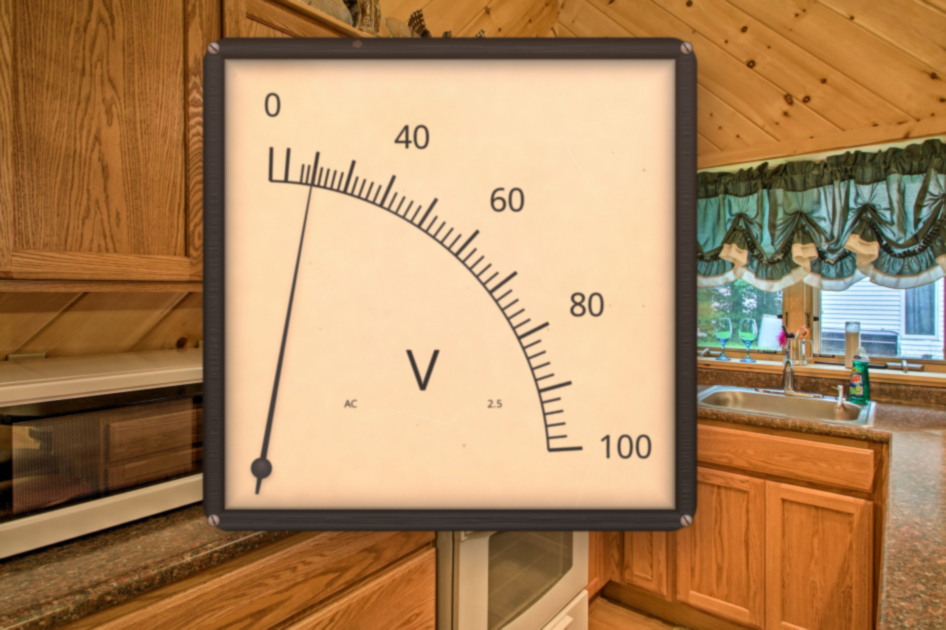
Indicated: 20V
